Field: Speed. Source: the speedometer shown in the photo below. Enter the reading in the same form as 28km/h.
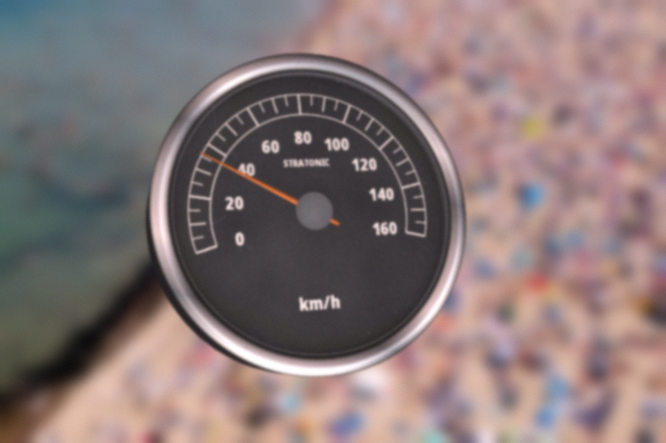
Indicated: 35km/h
